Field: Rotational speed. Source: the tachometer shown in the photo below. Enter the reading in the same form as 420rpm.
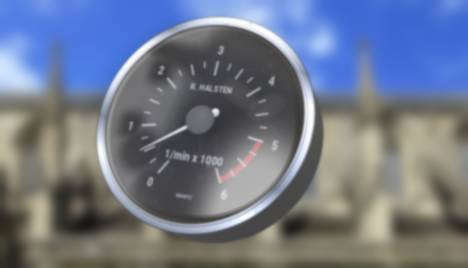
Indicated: 500rpm
